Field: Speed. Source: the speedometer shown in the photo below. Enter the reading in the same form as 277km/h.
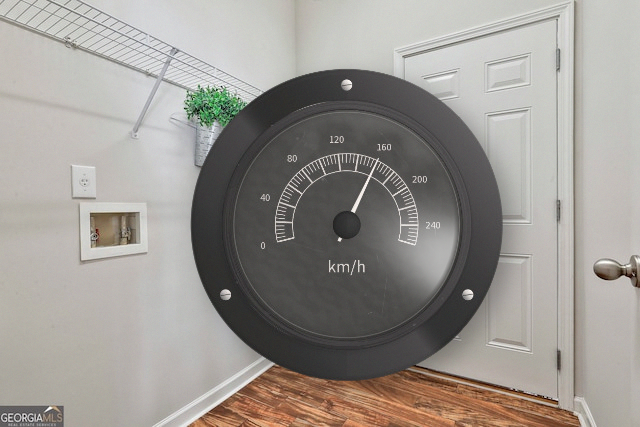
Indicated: 160km/h
